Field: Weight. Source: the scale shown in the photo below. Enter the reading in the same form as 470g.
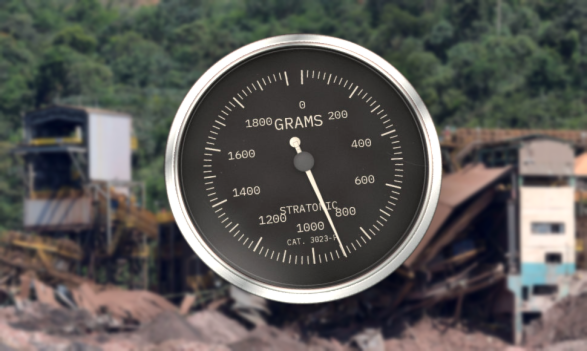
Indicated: 900g
